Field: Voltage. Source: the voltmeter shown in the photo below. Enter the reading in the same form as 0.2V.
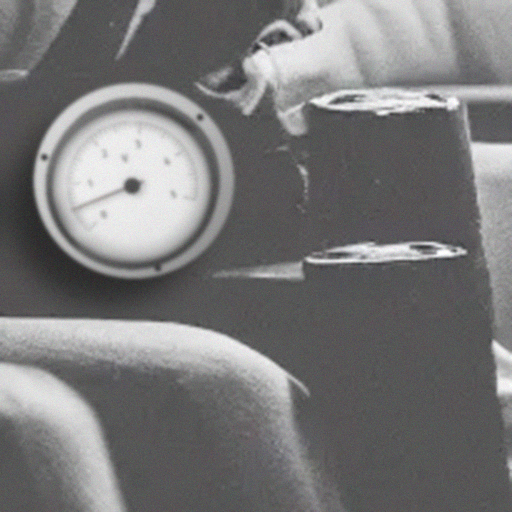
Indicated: 0.5V
